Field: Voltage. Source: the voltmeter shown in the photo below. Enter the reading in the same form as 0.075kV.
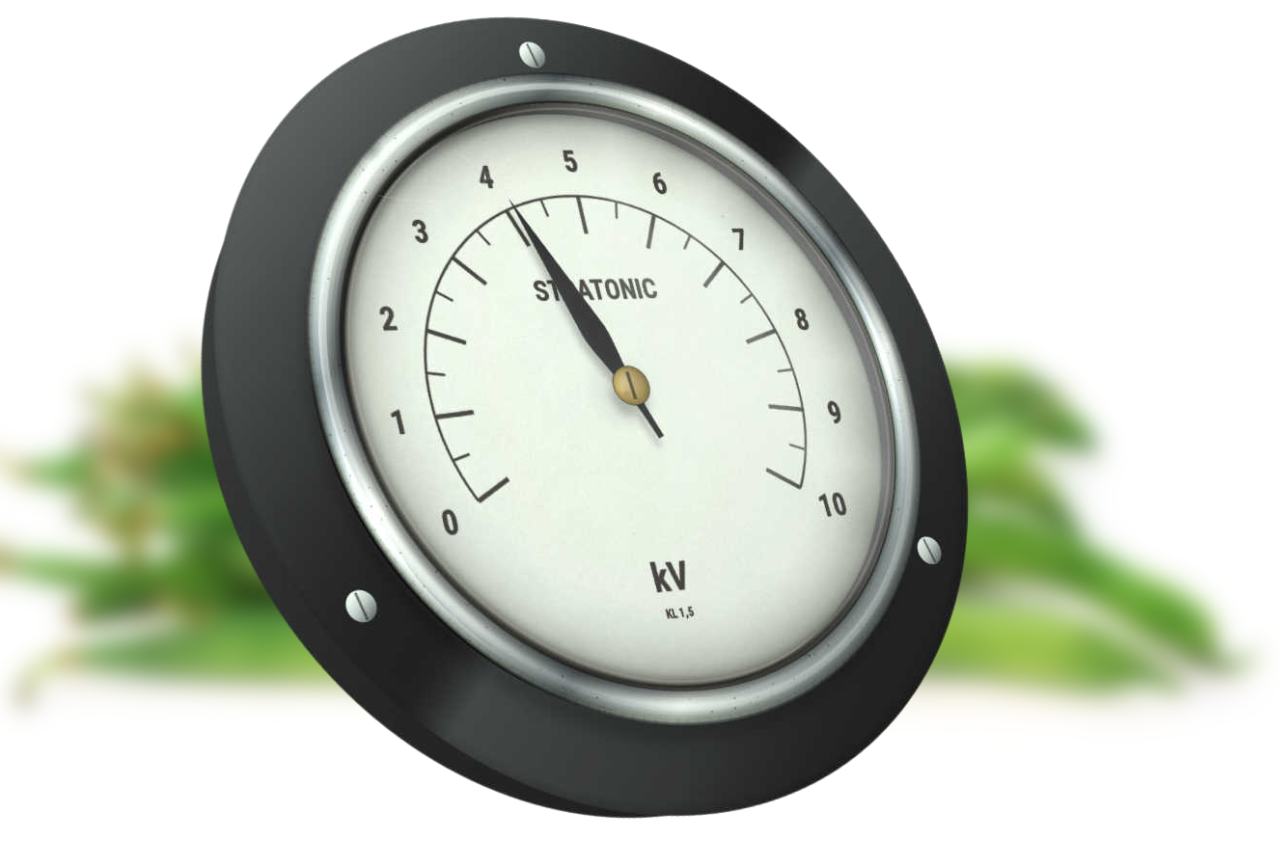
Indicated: 4kV
